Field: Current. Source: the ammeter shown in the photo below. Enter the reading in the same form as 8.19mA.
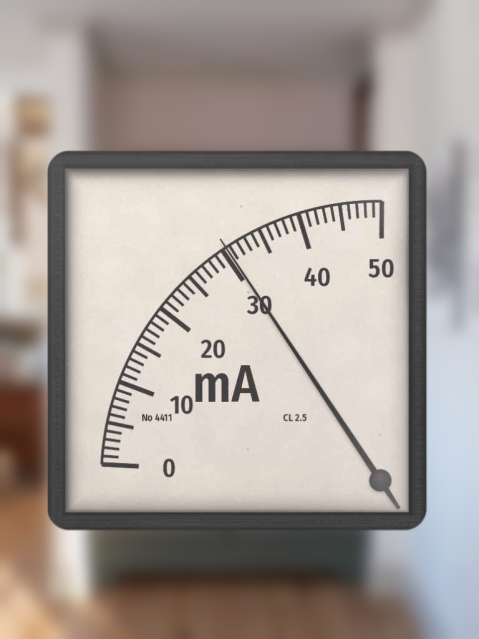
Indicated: 30.5mA
